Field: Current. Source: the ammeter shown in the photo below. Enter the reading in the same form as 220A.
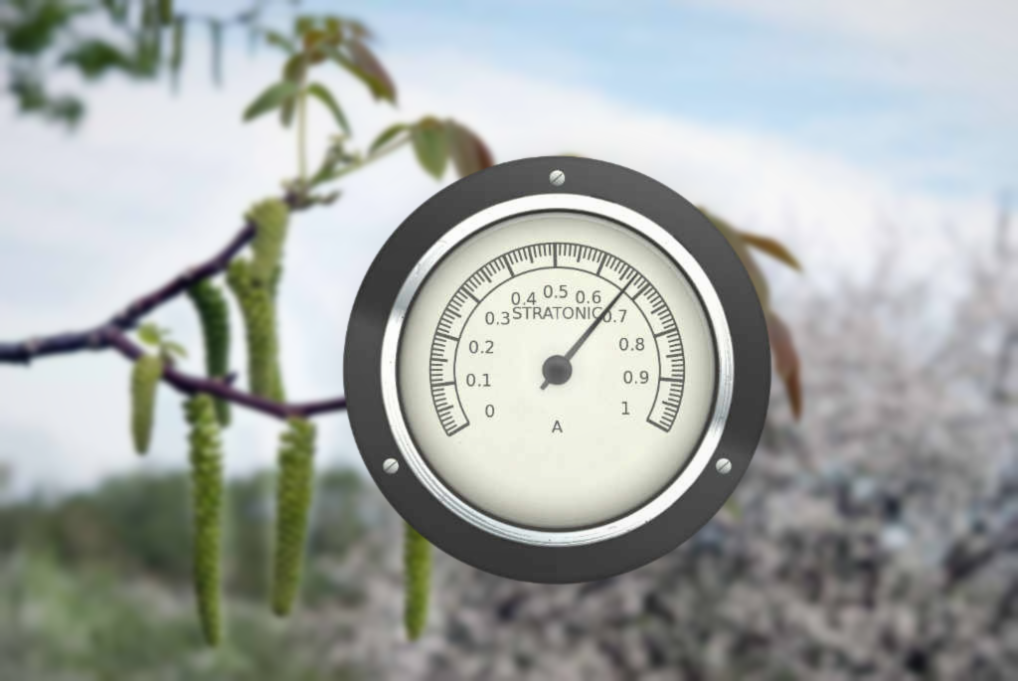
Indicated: 0.67A
